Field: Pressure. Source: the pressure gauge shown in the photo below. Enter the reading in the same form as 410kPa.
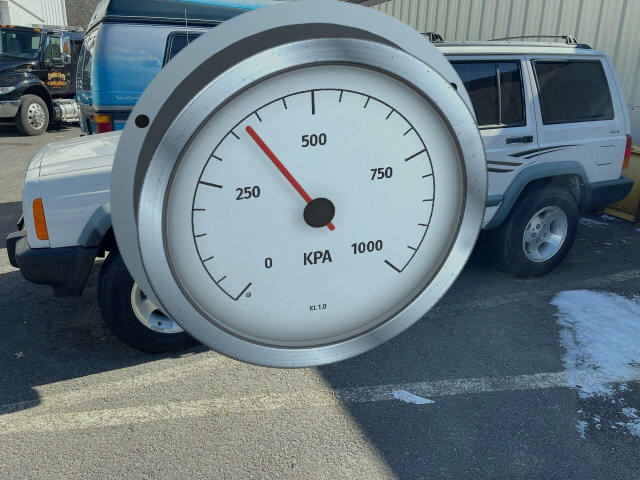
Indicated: 375kPa
